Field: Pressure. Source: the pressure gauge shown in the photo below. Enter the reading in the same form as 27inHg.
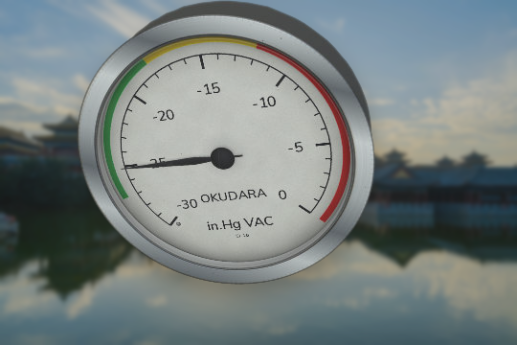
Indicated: -25inHg
